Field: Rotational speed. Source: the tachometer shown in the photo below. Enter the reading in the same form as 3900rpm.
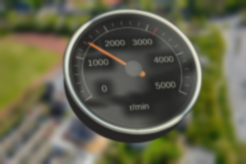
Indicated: 1400rpm
